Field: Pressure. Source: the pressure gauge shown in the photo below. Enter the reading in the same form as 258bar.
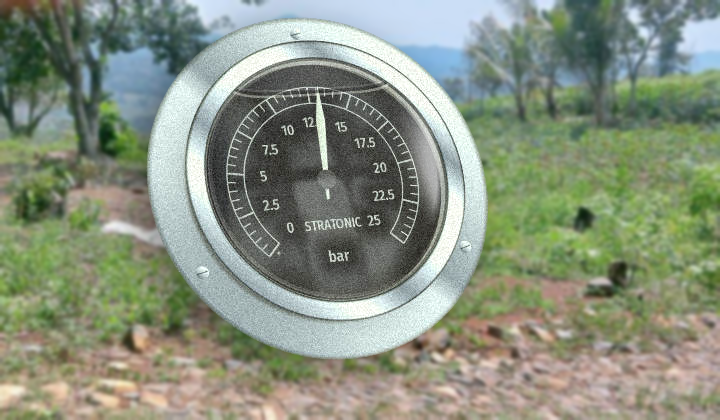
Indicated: 13bar
